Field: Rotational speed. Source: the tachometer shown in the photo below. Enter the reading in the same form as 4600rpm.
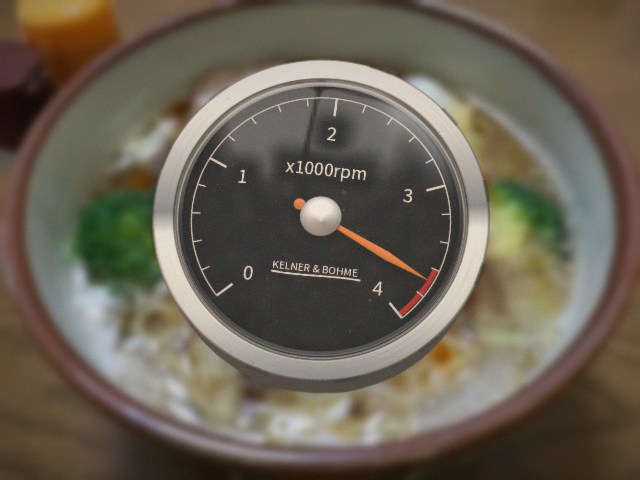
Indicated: 3700rpm
